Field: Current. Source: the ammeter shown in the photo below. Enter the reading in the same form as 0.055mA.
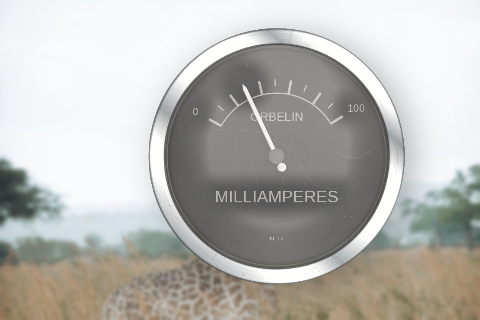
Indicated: 30mA
